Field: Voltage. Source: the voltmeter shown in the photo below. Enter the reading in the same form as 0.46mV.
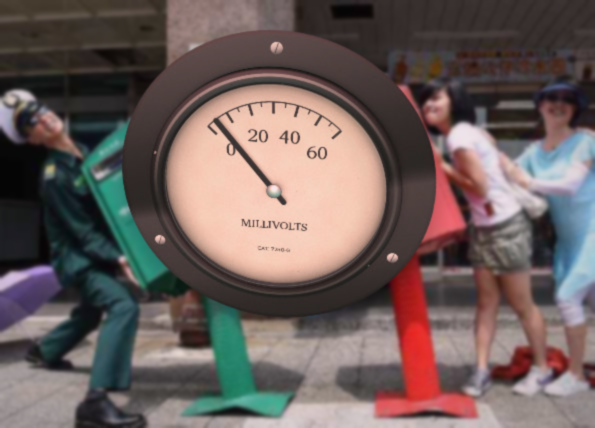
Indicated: 5mV
